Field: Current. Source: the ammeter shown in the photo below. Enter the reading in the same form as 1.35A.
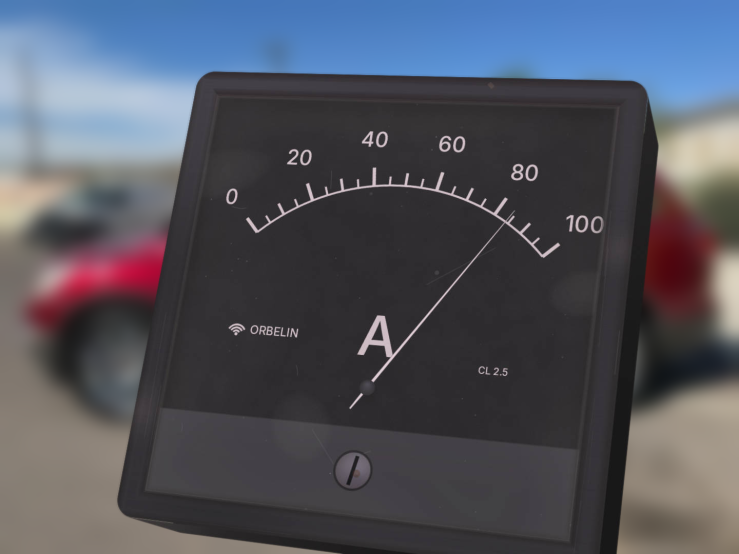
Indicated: 85A
